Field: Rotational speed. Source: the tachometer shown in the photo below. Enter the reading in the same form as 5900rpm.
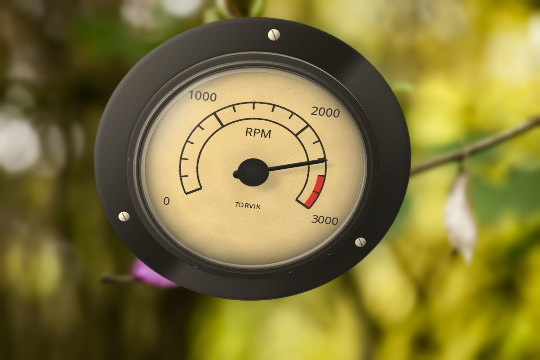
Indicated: 2400rpm
